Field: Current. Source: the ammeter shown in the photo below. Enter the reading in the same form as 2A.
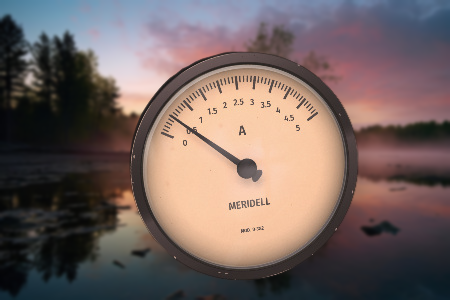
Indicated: 0.5A
